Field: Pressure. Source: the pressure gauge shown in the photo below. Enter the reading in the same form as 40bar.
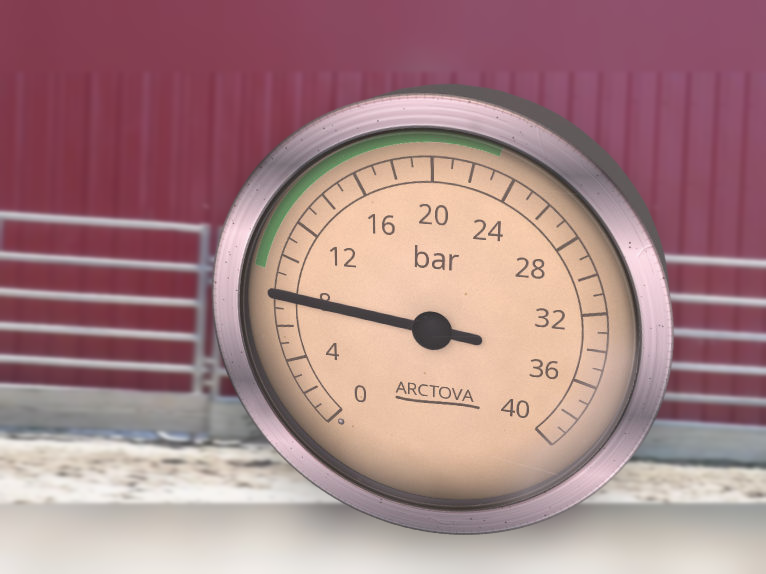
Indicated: 8bar
